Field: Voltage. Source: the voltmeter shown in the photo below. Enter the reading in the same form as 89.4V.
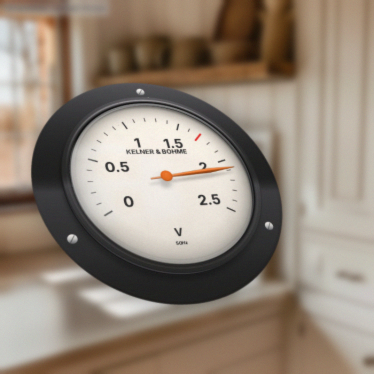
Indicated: 2.1V
